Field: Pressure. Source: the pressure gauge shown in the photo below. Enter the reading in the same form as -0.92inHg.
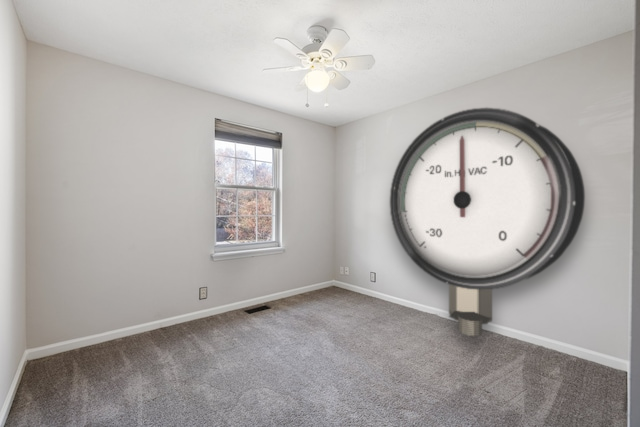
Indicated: -15inHg
